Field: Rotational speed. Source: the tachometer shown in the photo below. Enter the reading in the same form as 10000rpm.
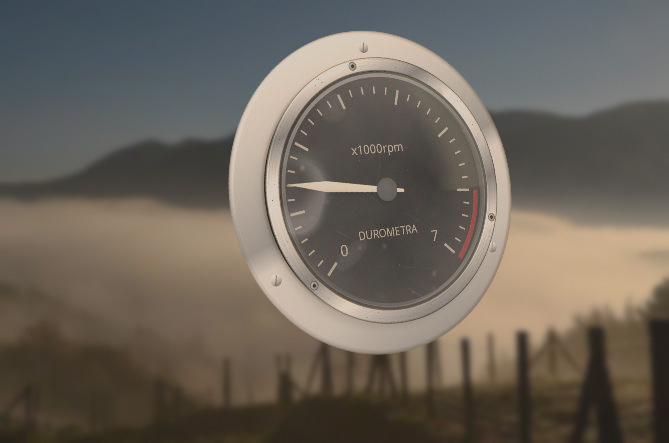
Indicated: 1400rpm
